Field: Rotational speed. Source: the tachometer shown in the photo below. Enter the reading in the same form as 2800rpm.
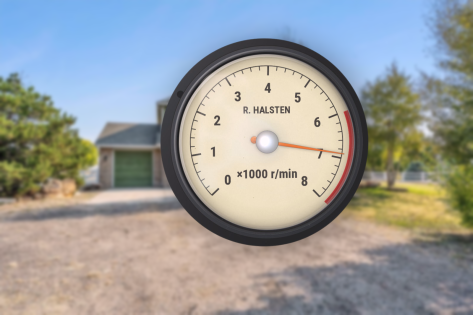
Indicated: 6900rpm
